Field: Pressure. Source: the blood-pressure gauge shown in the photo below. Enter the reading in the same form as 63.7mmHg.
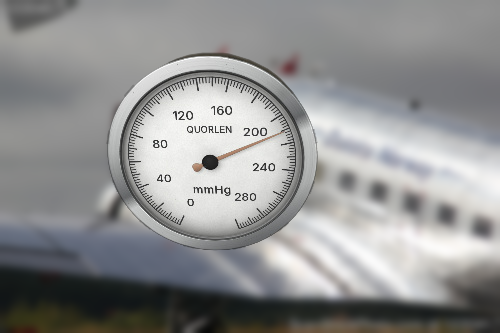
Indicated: 210mmHg
